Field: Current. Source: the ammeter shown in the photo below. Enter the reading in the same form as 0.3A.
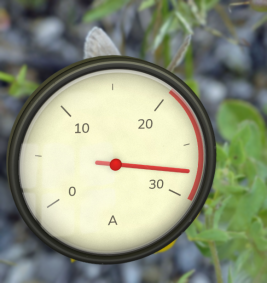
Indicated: 27.5A
